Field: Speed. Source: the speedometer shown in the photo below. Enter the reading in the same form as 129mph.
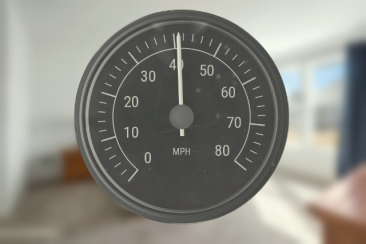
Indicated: 41mph
